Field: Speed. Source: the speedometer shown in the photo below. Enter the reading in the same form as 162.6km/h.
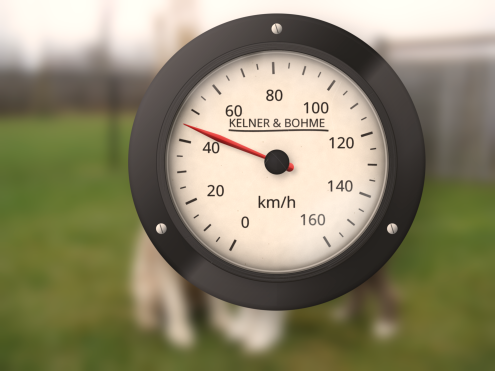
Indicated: 45km/h
